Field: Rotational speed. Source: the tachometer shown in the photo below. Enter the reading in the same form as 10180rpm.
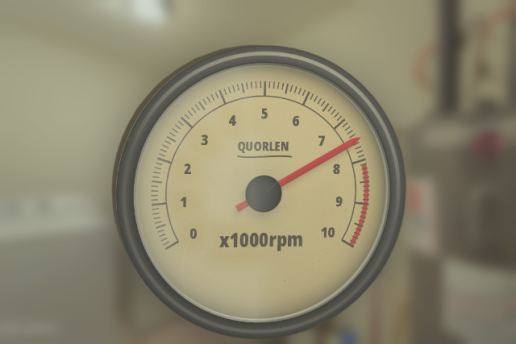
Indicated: 7500rpm
